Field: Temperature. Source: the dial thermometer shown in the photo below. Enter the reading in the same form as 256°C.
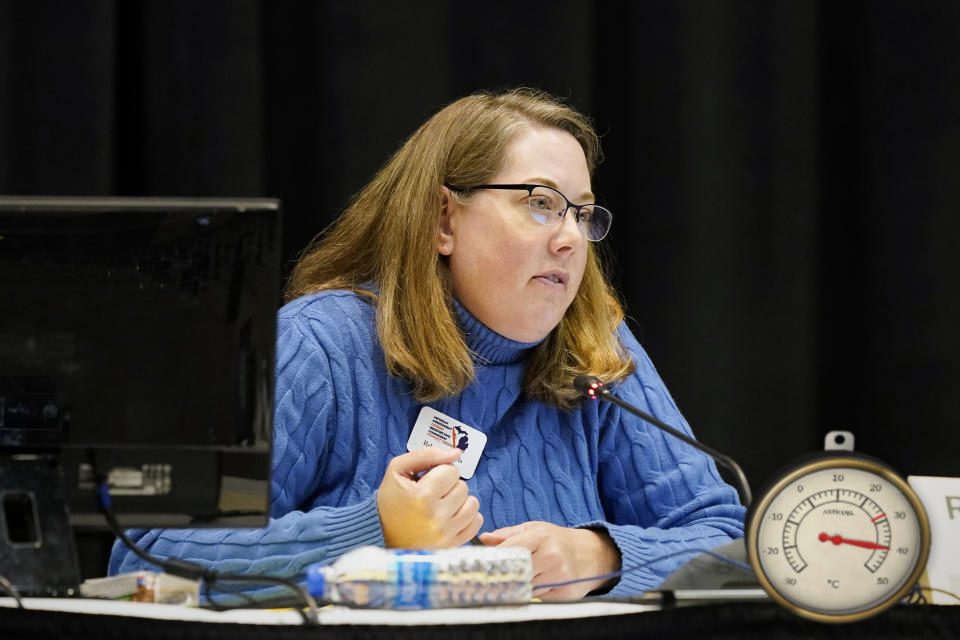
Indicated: 40°C
